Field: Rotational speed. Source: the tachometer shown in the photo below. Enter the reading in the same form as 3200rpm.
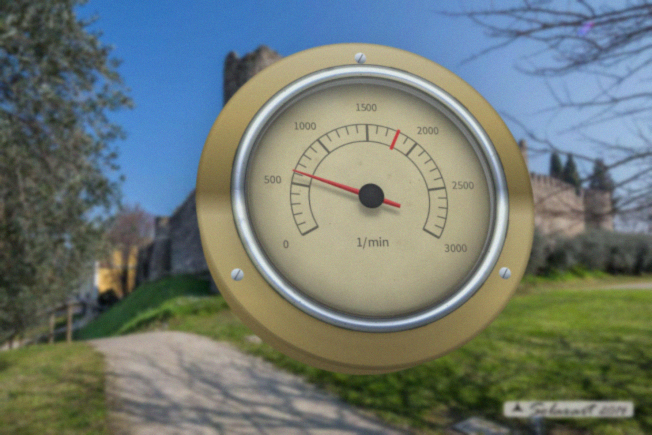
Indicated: 600rpm
